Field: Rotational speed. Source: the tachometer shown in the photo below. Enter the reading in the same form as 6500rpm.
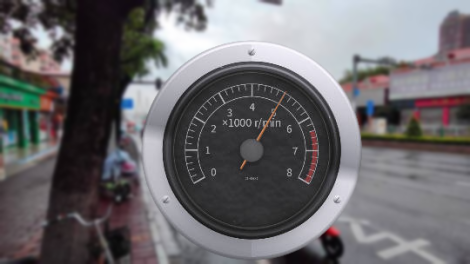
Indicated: 5000rpm
